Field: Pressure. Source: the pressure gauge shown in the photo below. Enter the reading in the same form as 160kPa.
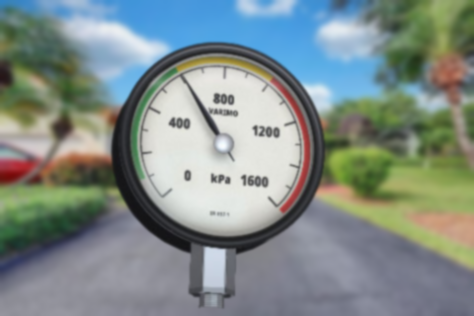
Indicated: 600kPa
